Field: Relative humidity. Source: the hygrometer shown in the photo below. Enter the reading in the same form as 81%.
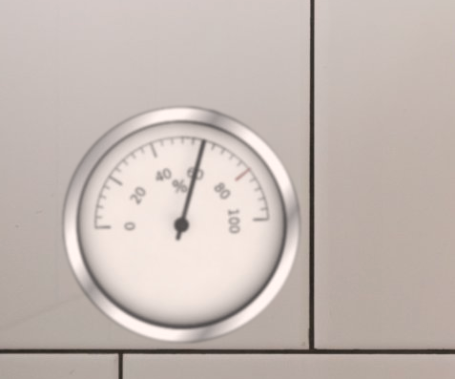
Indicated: 60%
